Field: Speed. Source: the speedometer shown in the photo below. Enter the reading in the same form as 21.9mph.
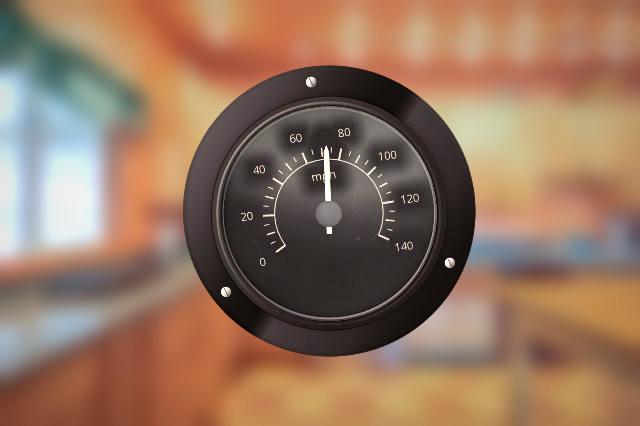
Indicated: 72.5mph
